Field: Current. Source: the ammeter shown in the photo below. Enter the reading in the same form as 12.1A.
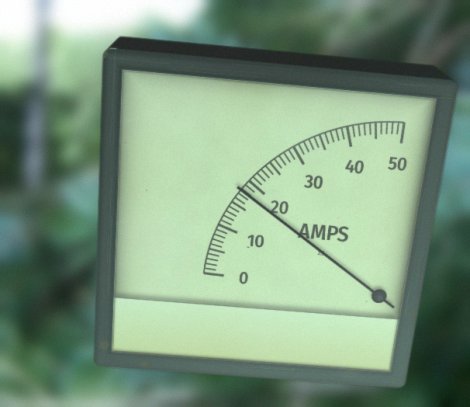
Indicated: 18A
